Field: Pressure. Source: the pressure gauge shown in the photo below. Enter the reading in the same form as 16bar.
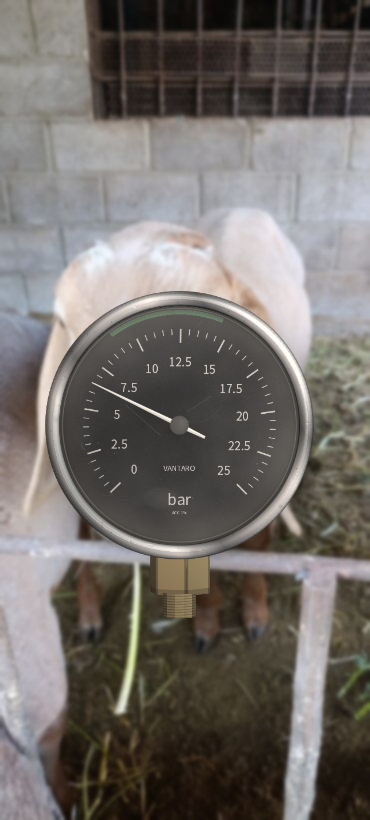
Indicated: 6.5bar
